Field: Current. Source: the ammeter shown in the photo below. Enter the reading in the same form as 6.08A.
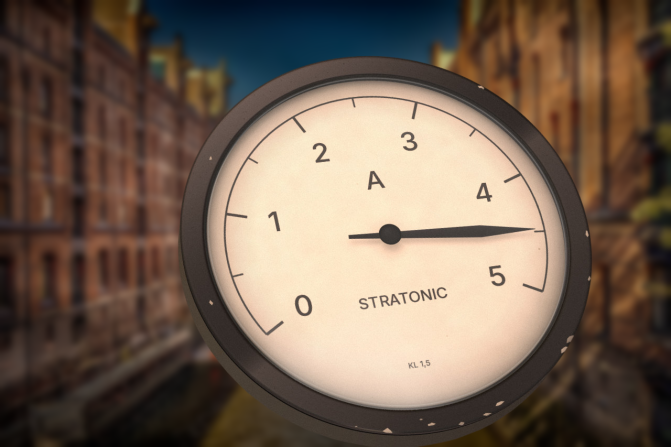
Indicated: 4.5A
